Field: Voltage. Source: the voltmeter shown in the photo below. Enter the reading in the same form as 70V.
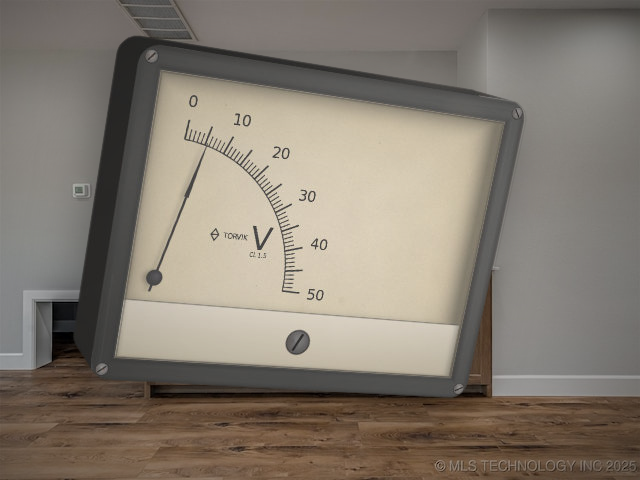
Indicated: 5V
